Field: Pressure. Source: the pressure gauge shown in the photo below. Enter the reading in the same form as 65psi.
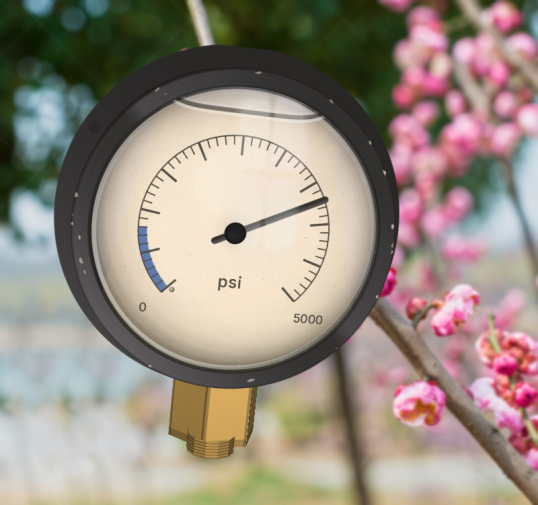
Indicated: 3700psi
